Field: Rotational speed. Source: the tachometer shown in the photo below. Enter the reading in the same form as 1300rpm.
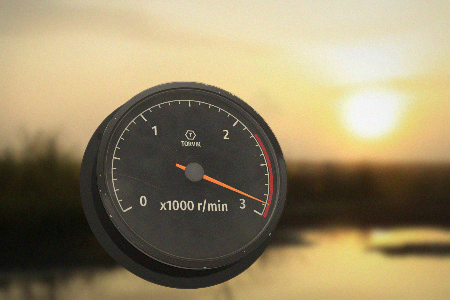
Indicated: 2900rpm
